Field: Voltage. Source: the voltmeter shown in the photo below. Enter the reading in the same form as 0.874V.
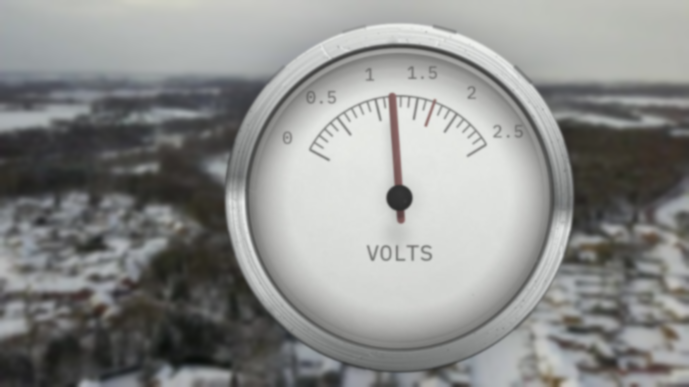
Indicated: 1.2V
